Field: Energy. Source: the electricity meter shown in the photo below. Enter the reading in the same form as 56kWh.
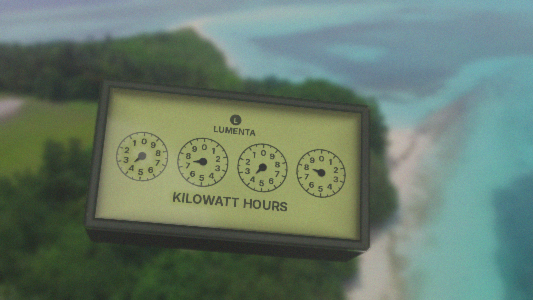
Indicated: 3738kWh
